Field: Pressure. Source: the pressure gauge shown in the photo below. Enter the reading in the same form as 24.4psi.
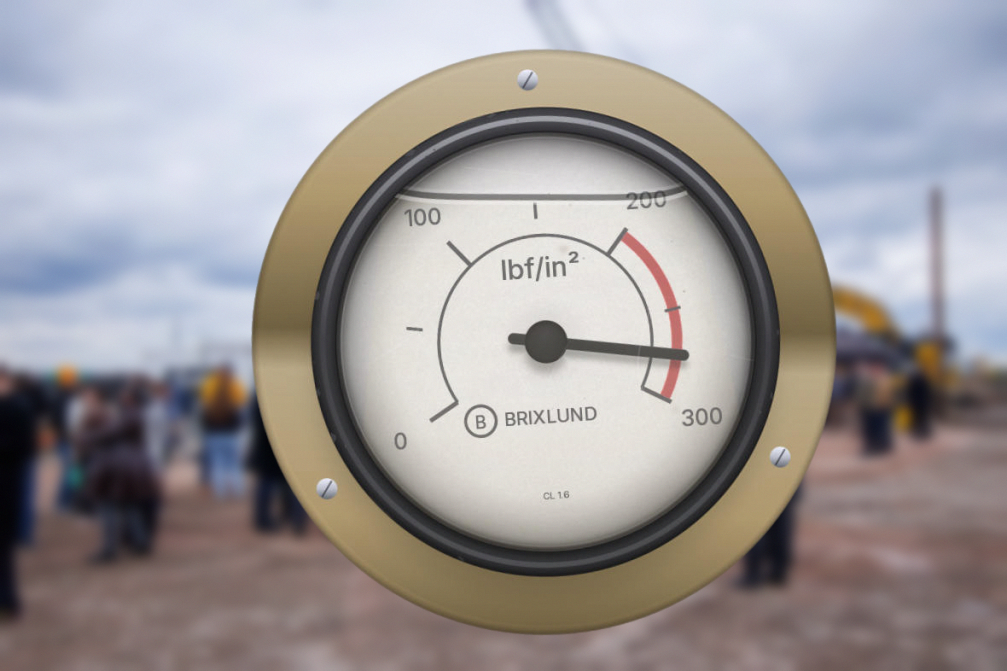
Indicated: 275psi
